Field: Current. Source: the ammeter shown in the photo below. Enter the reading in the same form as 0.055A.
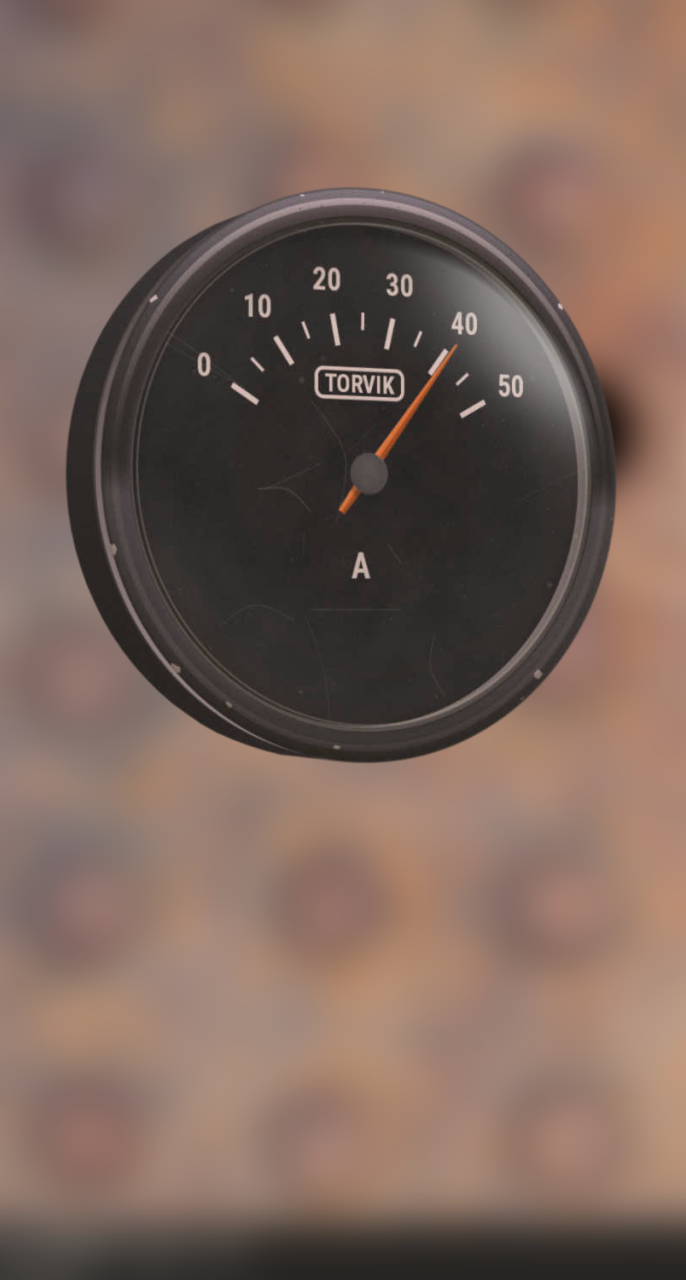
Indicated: 40A
